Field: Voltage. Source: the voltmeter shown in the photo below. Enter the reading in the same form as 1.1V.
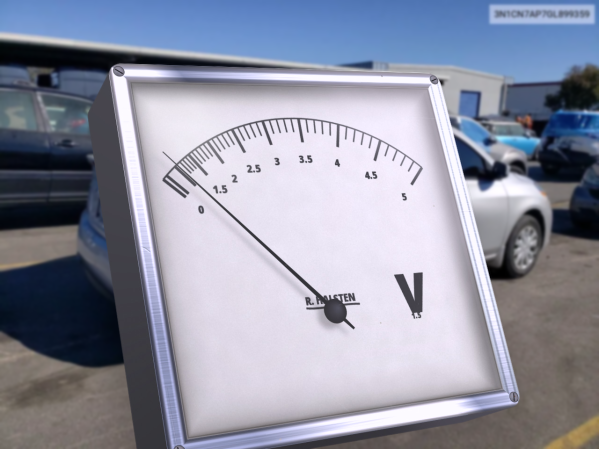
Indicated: 1V
